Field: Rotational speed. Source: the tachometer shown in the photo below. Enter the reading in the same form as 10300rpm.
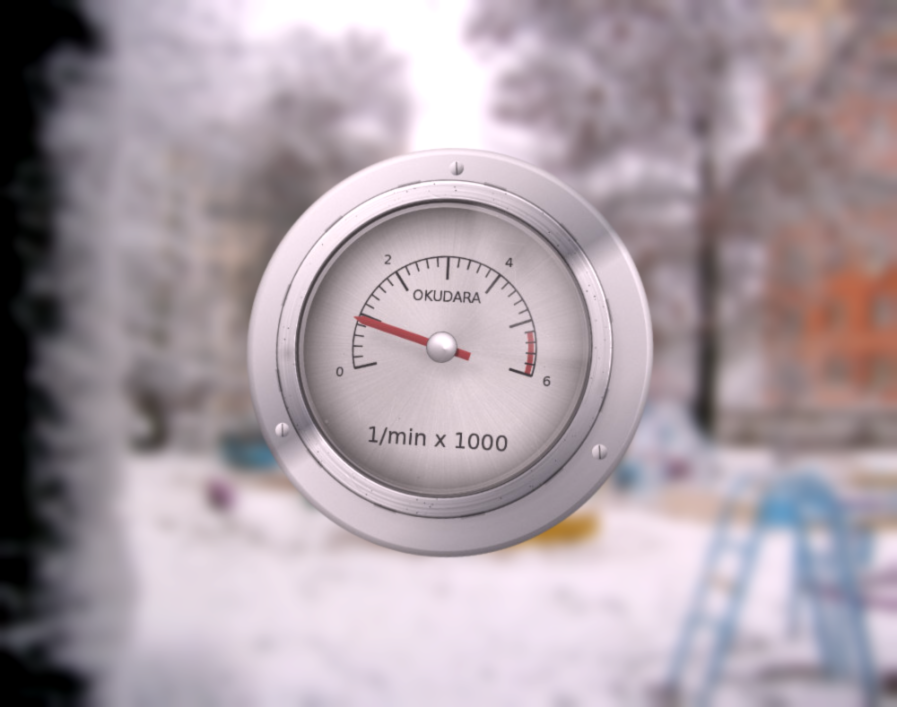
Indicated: 900rpm
